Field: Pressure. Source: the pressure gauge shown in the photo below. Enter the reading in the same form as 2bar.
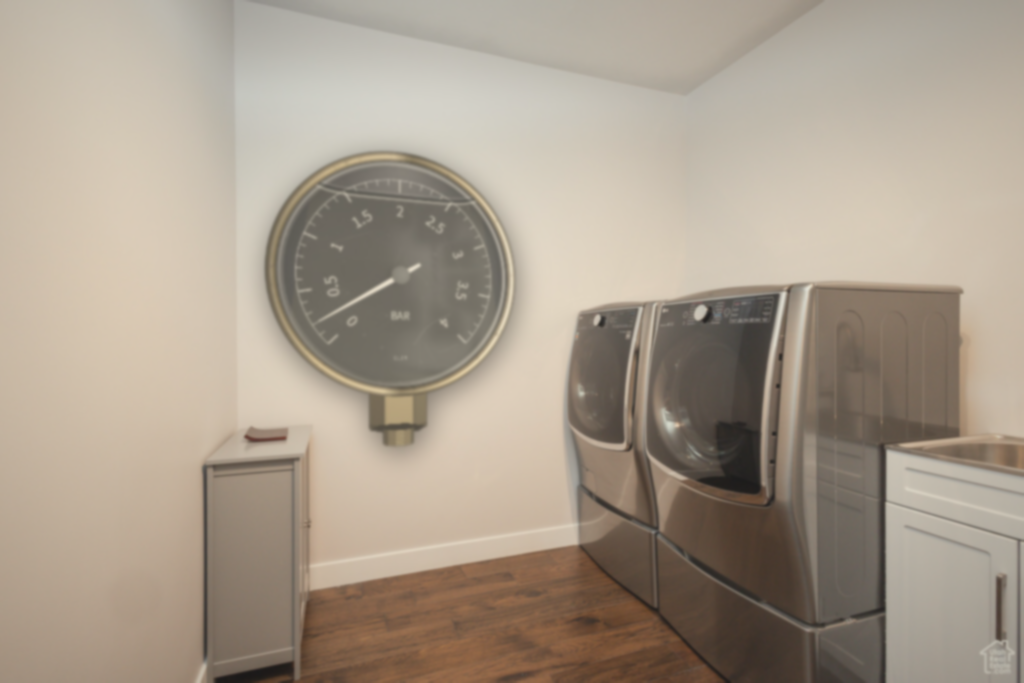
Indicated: 0.2bar
